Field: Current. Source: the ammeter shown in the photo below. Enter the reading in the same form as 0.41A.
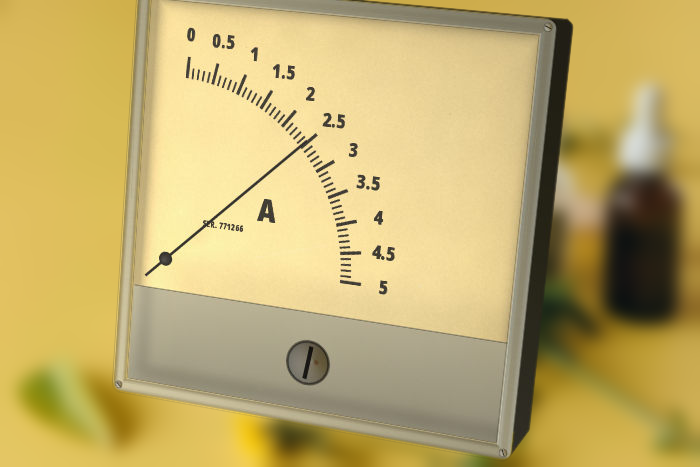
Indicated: 2.5A
